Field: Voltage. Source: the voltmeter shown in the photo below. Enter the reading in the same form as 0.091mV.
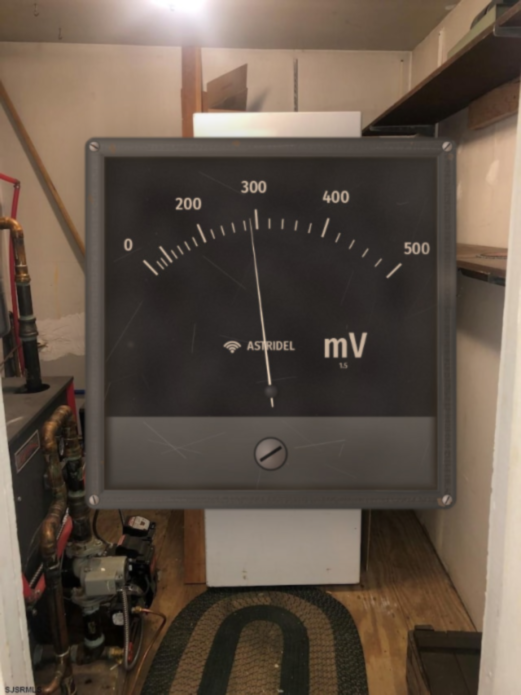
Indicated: 290mV
